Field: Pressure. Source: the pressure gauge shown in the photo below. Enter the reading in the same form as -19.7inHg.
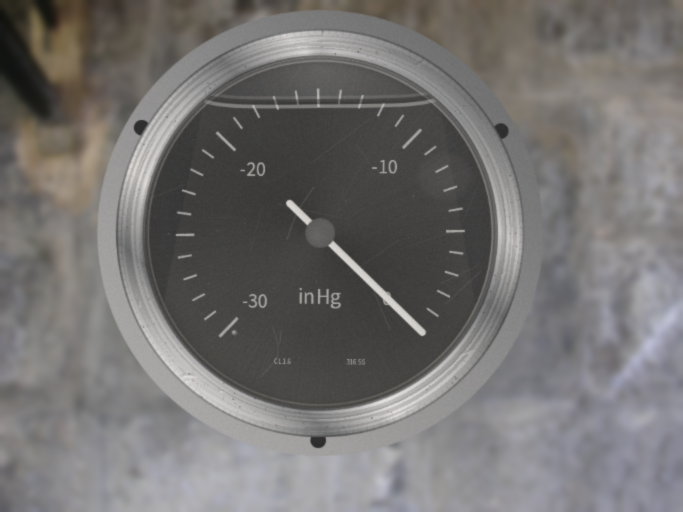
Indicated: 0inHg
